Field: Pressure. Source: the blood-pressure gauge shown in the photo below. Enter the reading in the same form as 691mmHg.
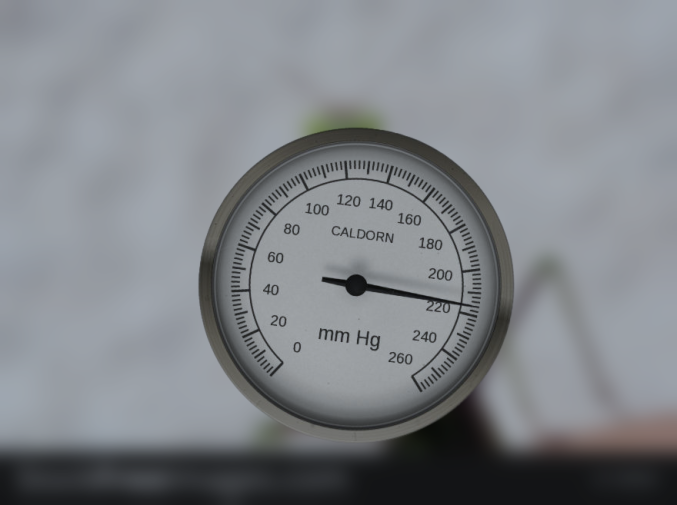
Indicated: 216mmHg
